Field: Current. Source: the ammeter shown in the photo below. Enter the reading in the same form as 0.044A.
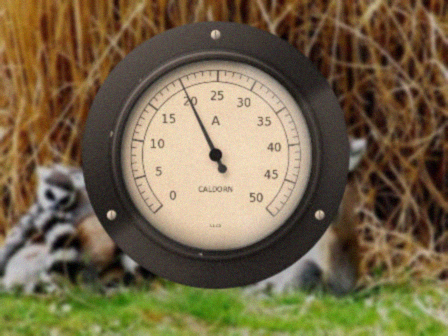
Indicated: 20A
